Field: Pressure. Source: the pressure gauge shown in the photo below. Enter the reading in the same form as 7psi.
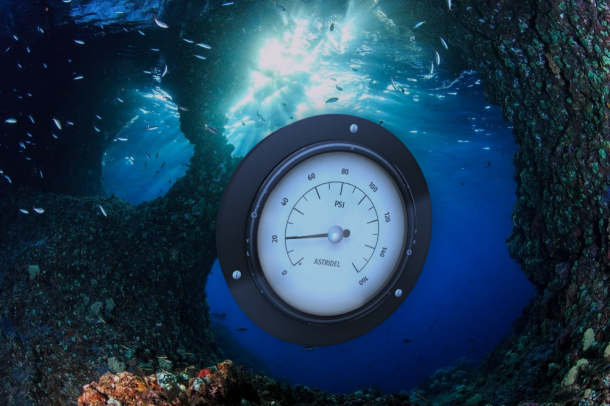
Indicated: 20psi
